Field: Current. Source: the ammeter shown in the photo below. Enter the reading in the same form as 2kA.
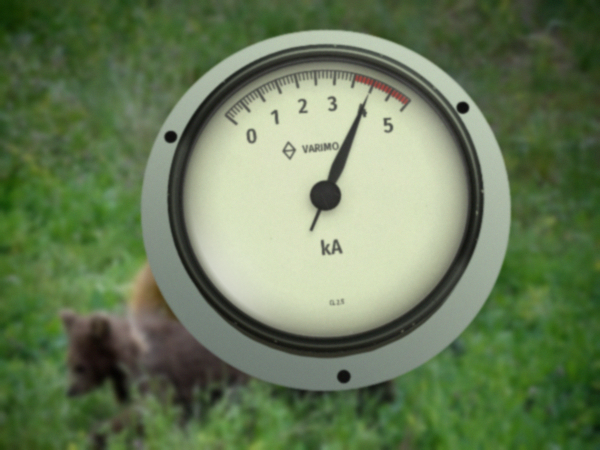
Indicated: 4kA
